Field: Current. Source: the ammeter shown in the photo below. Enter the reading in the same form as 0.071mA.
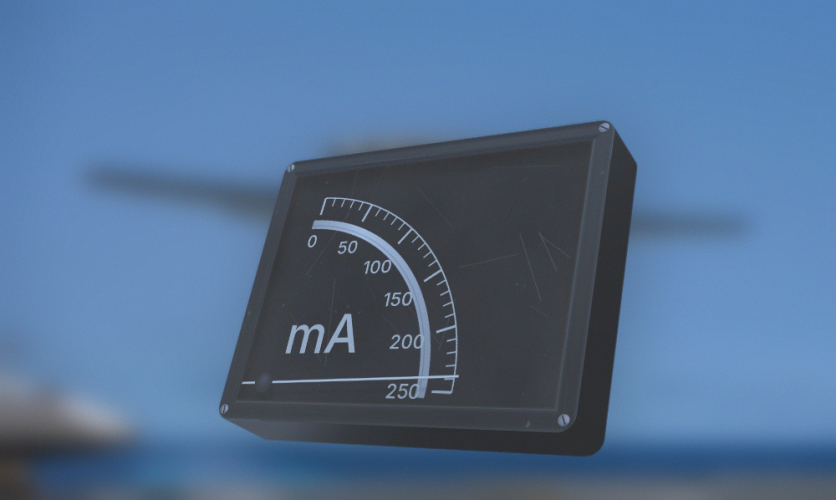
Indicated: 240mA
